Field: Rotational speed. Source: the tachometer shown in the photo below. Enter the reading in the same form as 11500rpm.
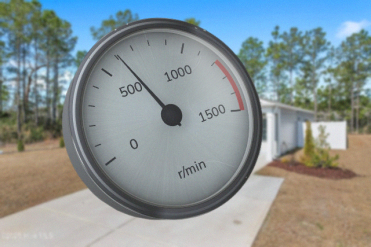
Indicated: 600rpm
